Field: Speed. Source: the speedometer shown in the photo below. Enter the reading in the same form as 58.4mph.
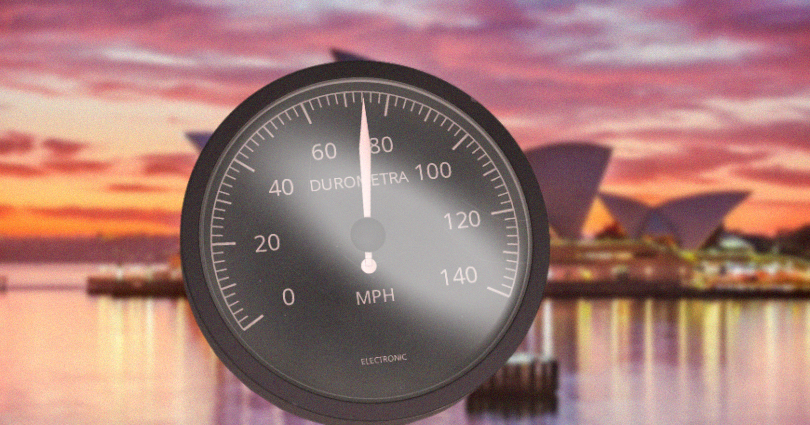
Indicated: 74mph
